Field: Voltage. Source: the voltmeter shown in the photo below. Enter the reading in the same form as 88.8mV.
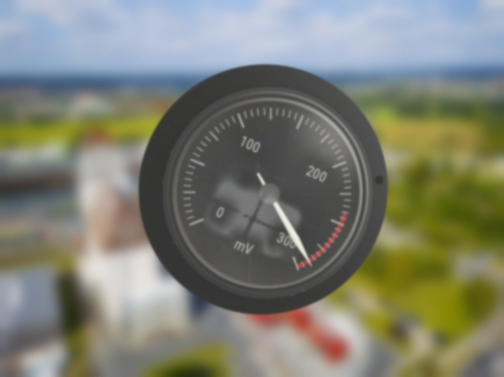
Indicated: 290mV
